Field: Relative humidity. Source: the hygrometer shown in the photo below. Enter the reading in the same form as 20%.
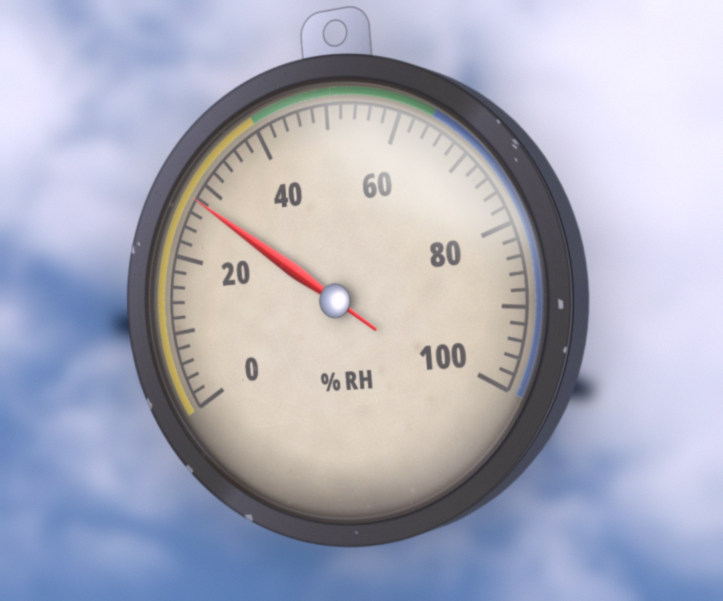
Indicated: 28%
